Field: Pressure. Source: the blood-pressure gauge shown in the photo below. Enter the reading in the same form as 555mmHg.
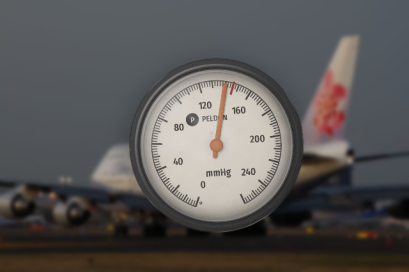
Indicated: 140mmHg
